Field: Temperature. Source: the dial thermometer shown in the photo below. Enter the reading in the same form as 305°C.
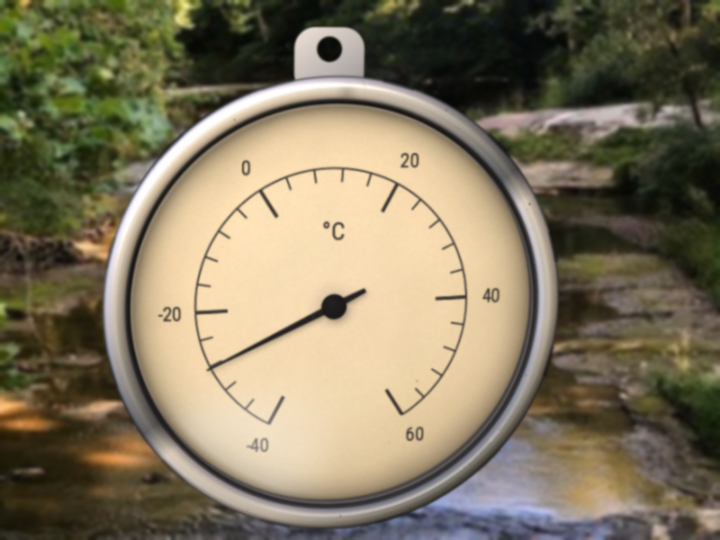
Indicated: -28°C
